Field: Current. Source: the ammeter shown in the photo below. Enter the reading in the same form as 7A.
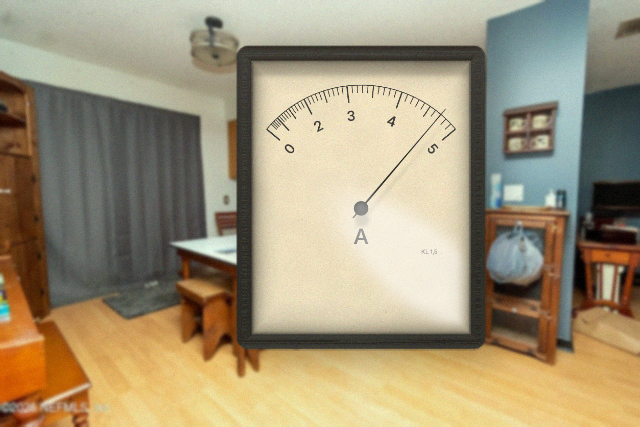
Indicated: 4.7A
